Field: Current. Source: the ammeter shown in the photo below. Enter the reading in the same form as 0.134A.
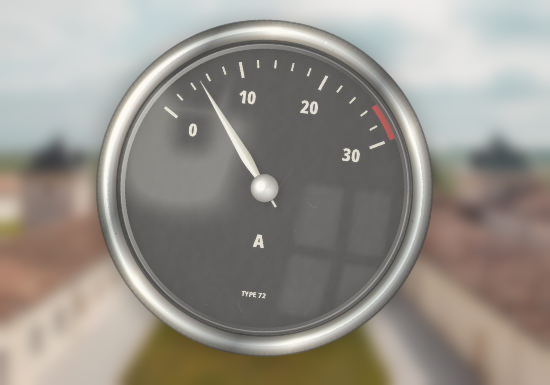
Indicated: 5A
